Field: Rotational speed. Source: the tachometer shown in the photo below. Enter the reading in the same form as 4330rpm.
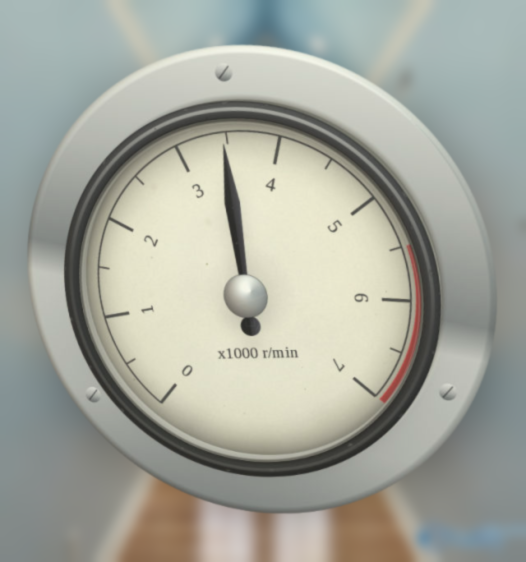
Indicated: 3500rpm
